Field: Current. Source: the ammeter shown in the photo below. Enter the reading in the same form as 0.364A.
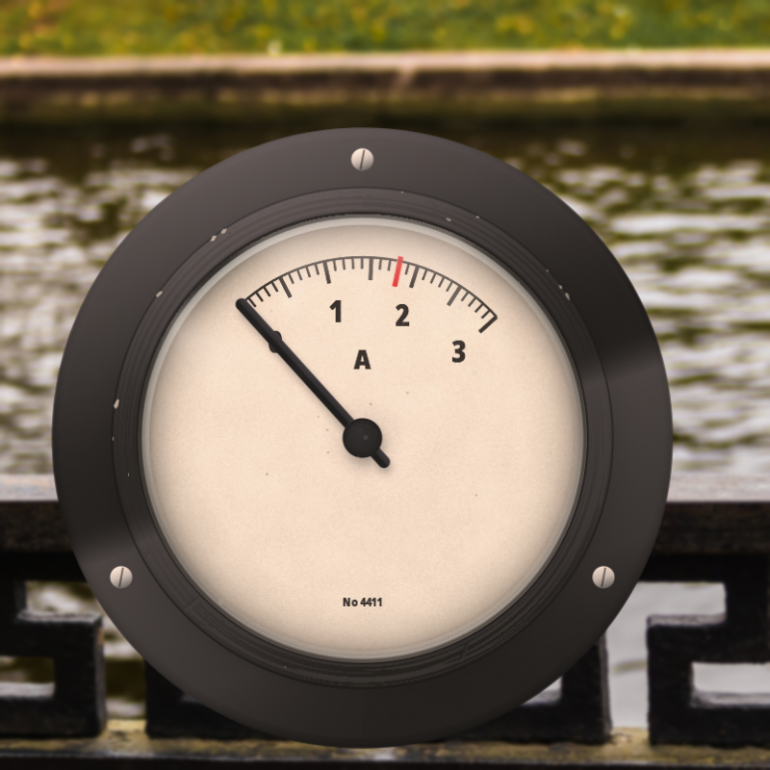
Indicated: 0A
